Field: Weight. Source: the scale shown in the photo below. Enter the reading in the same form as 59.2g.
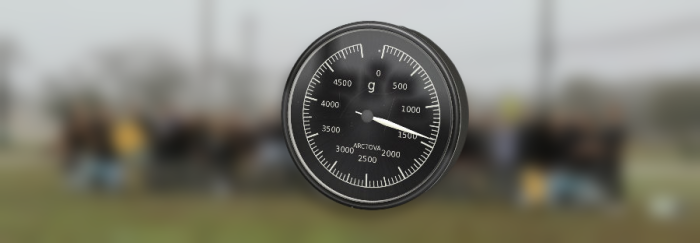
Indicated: 1400g
